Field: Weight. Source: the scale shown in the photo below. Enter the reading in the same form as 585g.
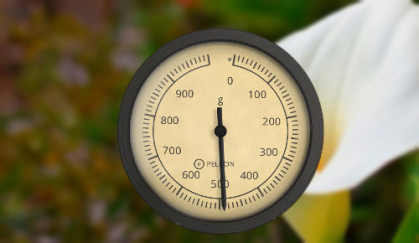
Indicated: 490g
